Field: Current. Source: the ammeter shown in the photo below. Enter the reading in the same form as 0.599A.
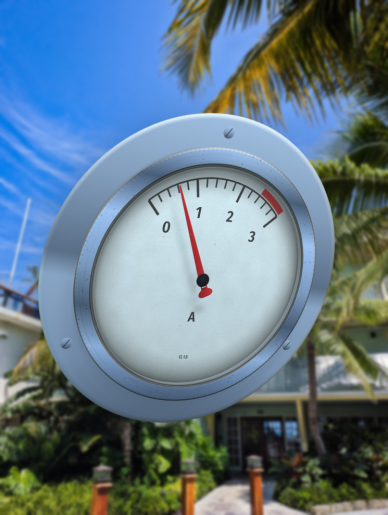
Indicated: 0.6A
